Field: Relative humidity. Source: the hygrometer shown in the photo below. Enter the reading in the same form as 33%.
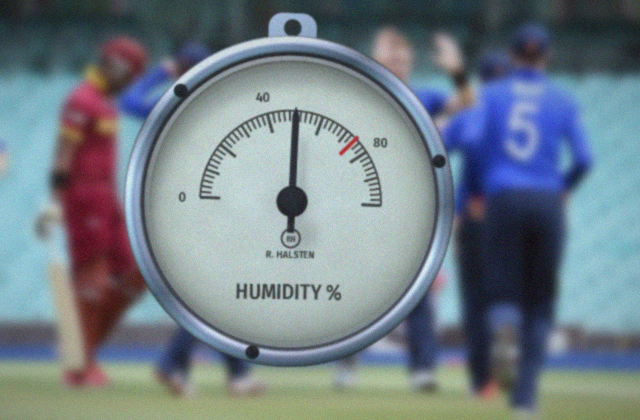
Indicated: 50%
